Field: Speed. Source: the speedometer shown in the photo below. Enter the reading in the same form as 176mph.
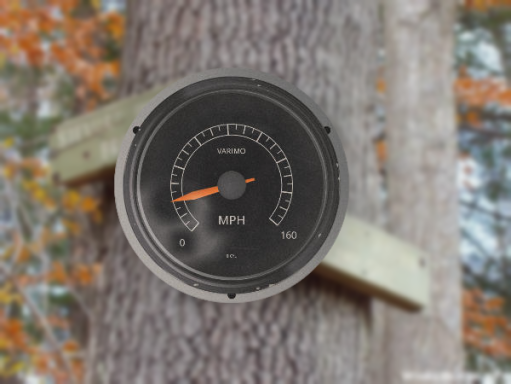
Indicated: 20mph
